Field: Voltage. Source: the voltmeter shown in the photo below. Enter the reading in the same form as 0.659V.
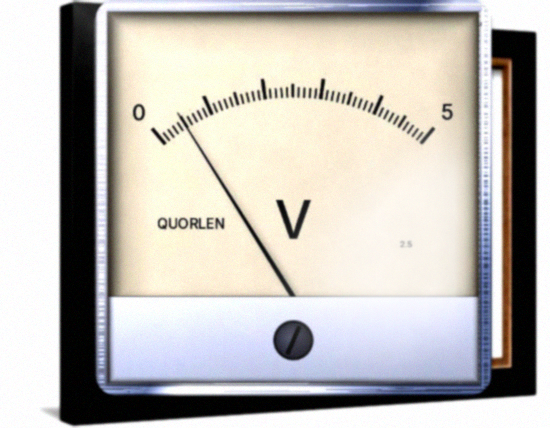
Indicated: 0.5V
